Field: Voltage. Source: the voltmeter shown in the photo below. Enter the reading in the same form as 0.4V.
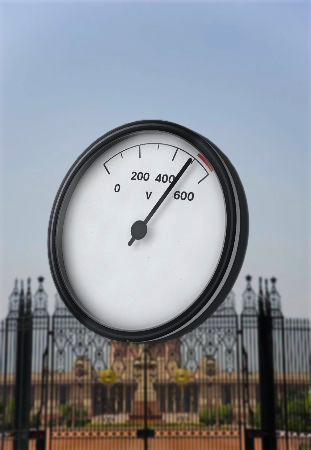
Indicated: 500V
